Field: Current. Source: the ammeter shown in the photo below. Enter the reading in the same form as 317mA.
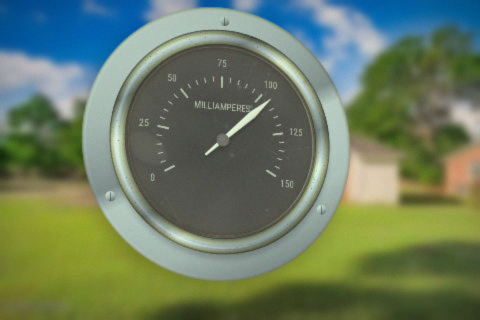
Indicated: 105mA
